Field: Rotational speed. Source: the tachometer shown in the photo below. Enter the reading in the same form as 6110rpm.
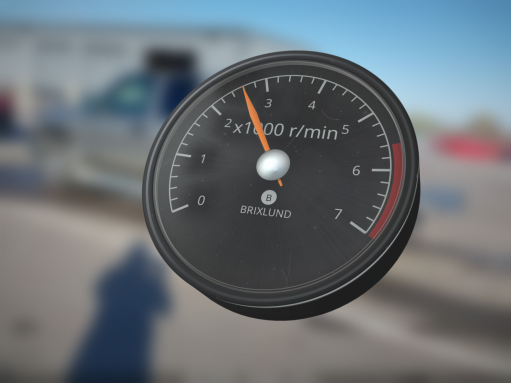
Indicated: 2600rpm
